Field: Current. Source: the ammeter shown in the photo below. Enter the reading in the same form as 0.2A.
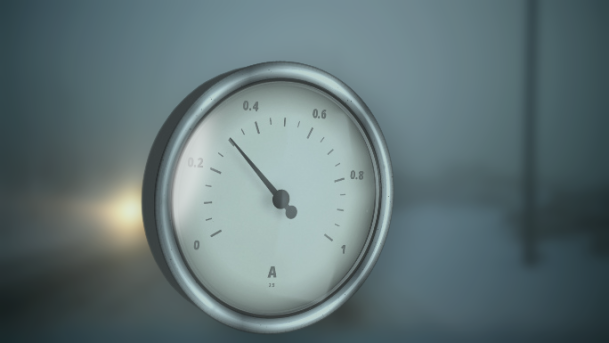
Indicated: 0.3A
